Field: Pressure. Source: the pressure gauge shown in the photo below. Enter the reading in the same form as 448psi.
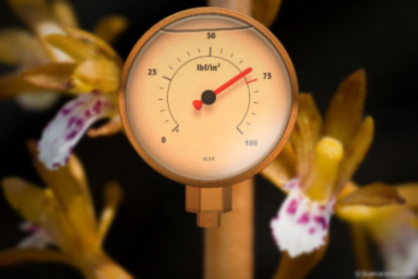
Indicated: 70psi
